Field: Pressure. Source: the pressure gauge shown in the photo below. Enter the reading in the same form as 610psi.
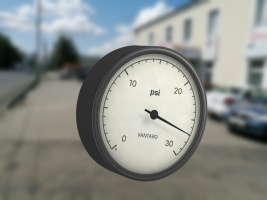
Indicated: 27psi
